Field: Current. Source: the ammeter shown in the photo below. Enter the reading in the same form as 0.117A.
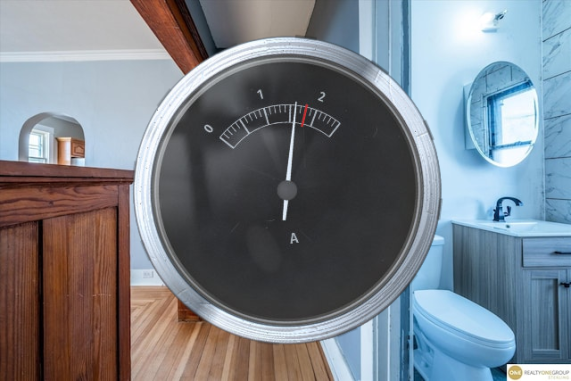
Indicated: 1.6A
